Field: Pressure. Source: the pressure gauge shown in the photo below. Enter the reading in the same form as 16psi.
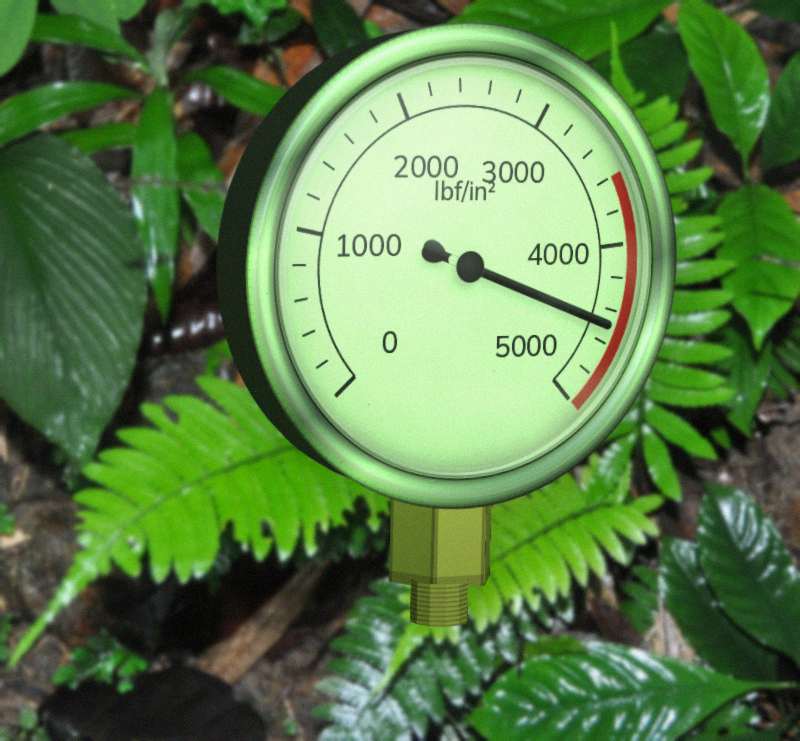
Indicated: 4500psi
